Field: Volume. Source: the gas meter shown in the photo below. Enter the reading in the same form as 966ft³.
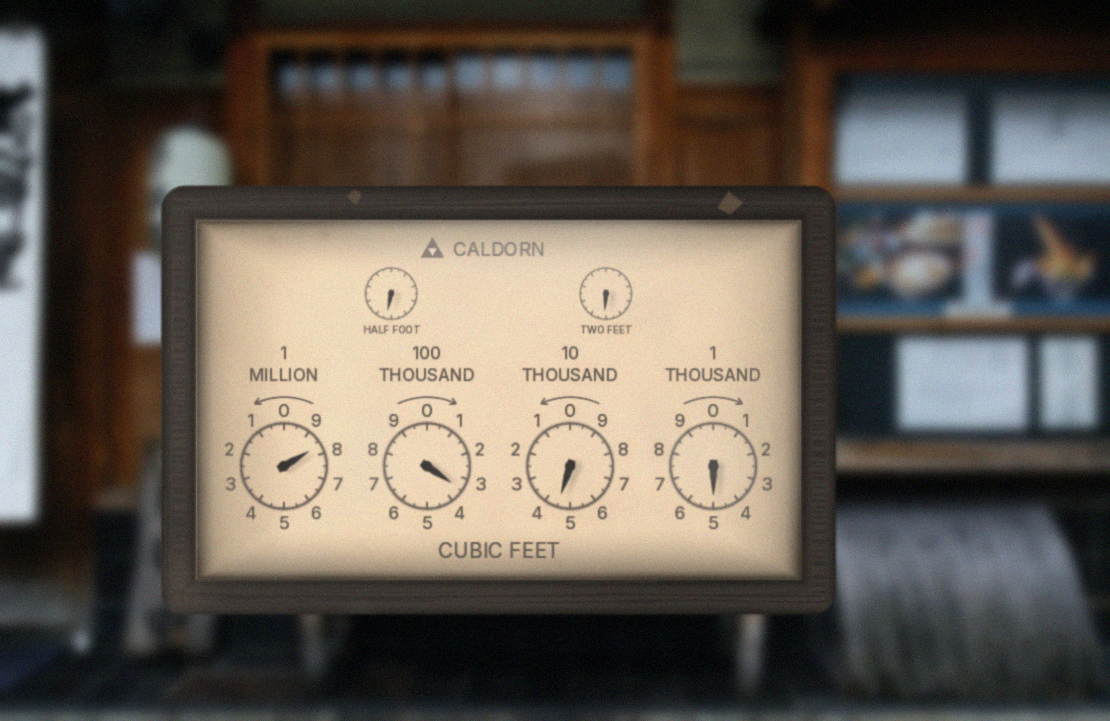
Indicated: 834500ft³
